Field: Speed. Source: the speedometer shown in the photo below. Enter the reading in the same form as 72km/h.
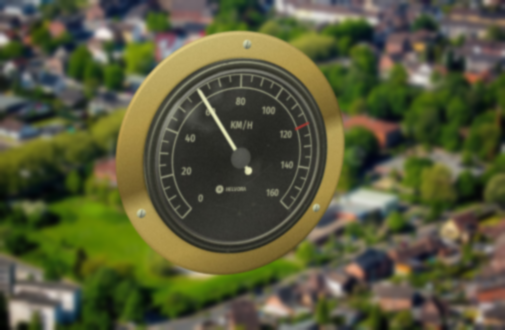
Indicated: 60km/h
